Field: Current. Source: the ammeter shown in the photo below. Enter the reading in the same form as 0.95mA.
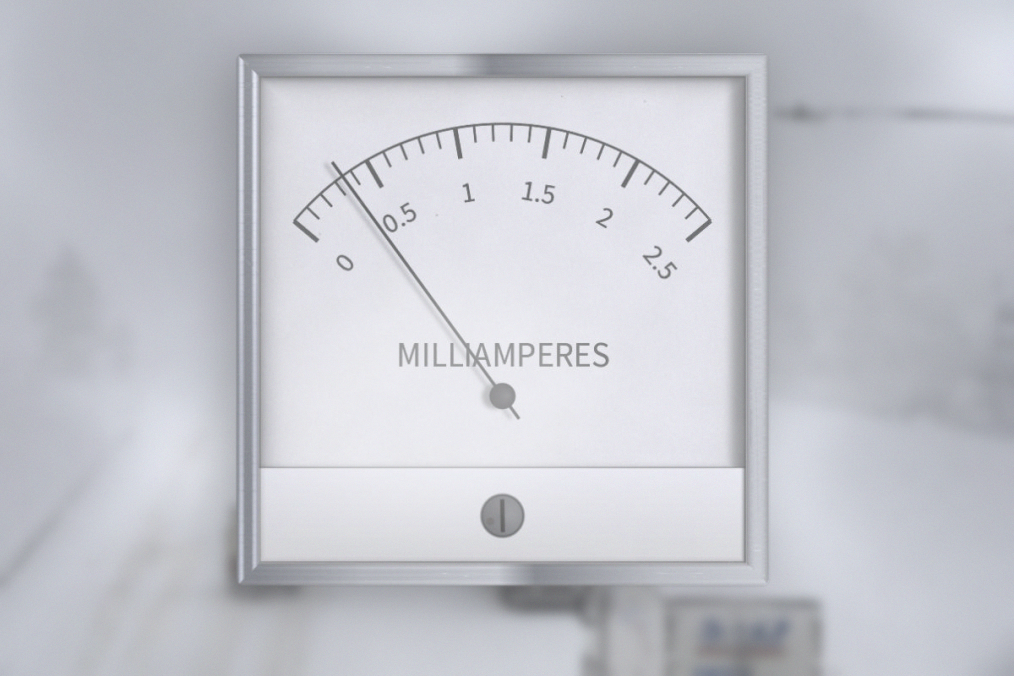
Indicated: 0.35mA
